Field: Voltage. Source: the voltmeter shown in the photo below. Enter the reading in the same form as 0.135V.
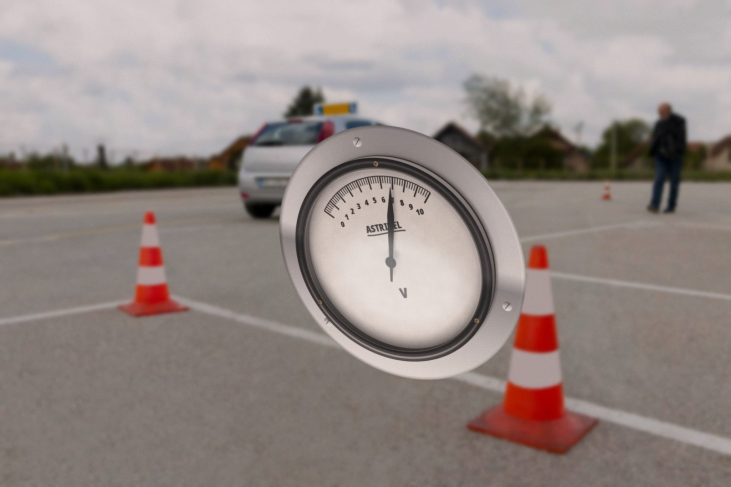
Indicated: 7V
